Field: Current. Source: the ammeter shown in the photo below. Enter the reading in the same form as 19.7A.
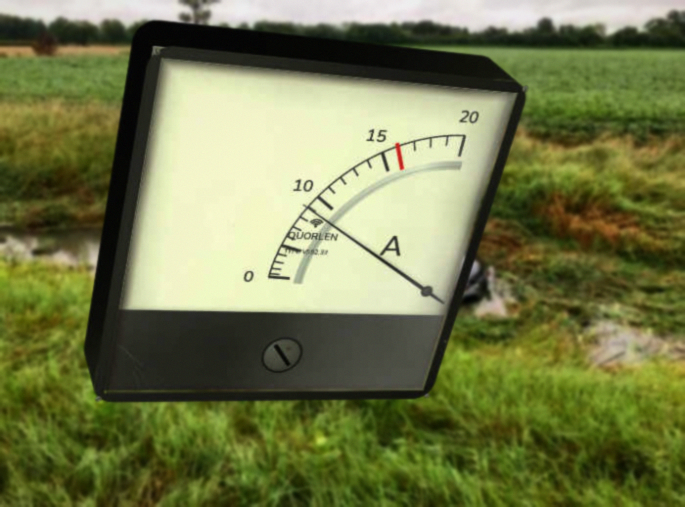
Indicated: 9A
